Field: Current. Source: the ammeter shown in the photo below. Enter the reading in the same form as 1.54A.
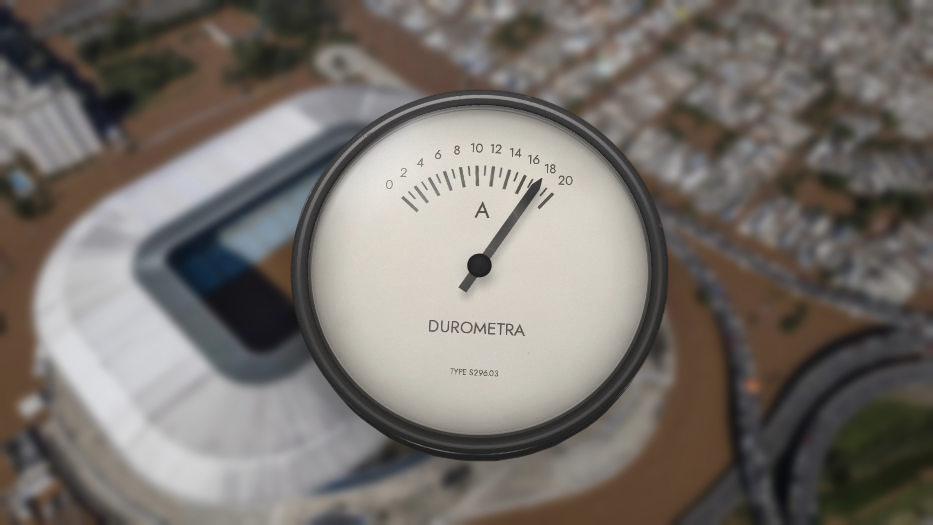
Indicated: 18A
